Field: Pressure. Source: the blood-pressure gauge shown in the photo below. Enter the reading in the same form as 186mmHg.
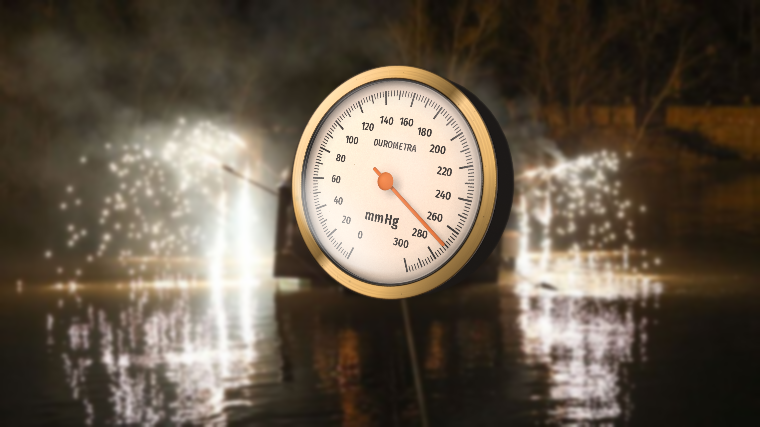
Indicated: 270mmHg
